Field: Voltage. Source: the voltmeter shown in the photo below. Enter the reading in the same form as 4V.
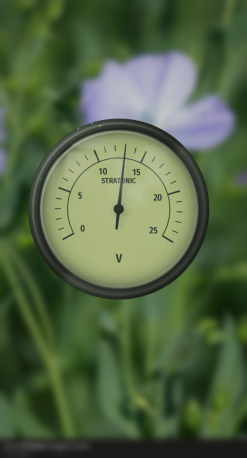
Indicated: 13V
